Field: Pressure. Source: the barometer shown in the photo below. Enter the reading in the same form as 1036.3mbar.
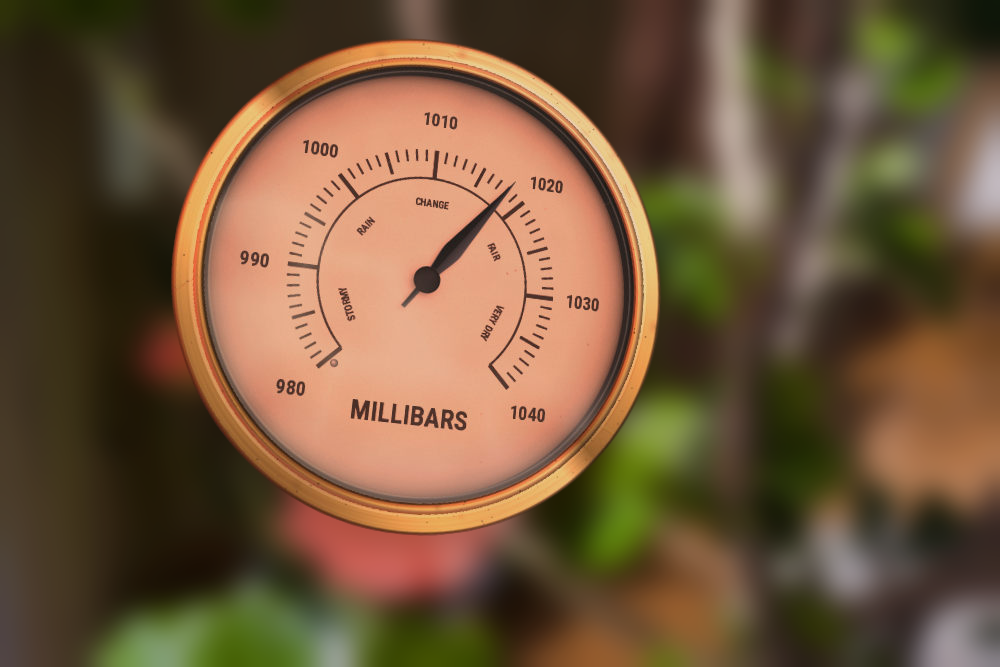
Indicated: 1018mbar
